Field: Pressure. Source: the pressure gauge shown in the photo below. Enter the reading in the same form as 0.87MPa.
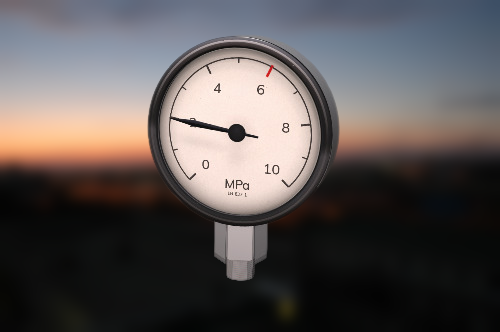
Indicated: 2MPa
